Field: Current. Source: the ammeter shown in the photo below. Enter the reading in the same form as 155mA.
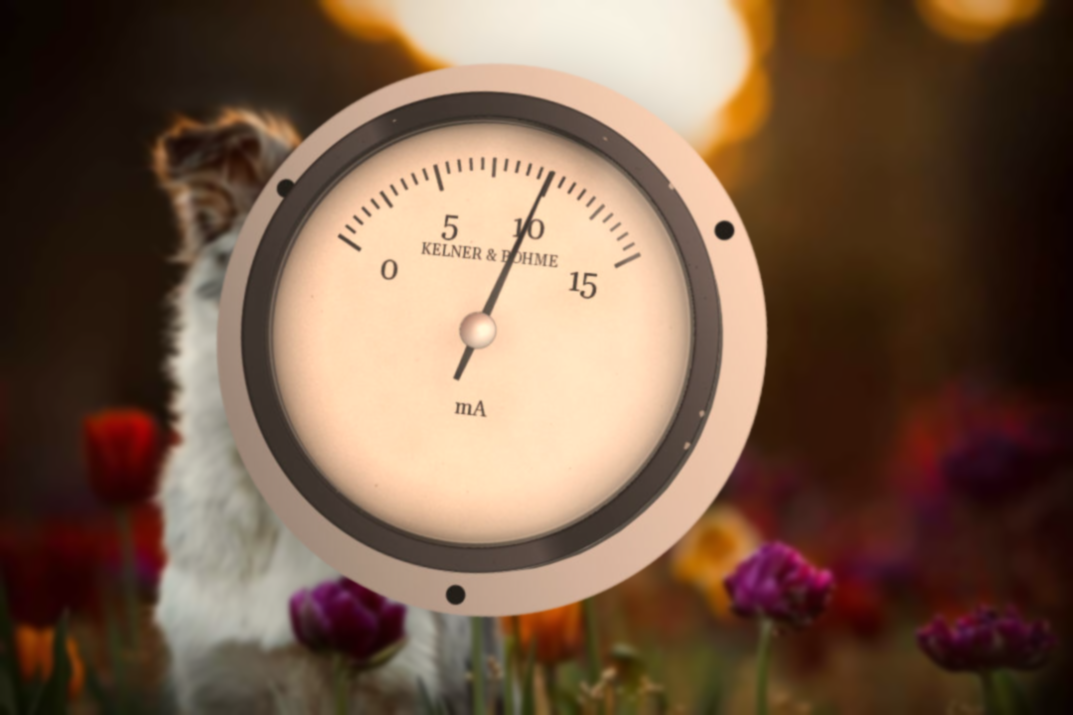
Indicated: 10mA
